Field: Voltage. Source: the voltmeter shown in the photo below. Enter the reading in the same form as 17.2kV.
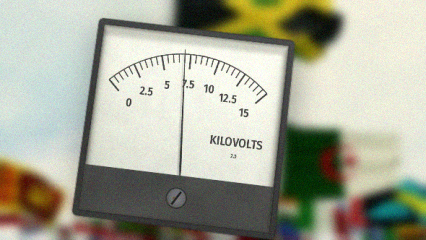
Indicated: 7kV
